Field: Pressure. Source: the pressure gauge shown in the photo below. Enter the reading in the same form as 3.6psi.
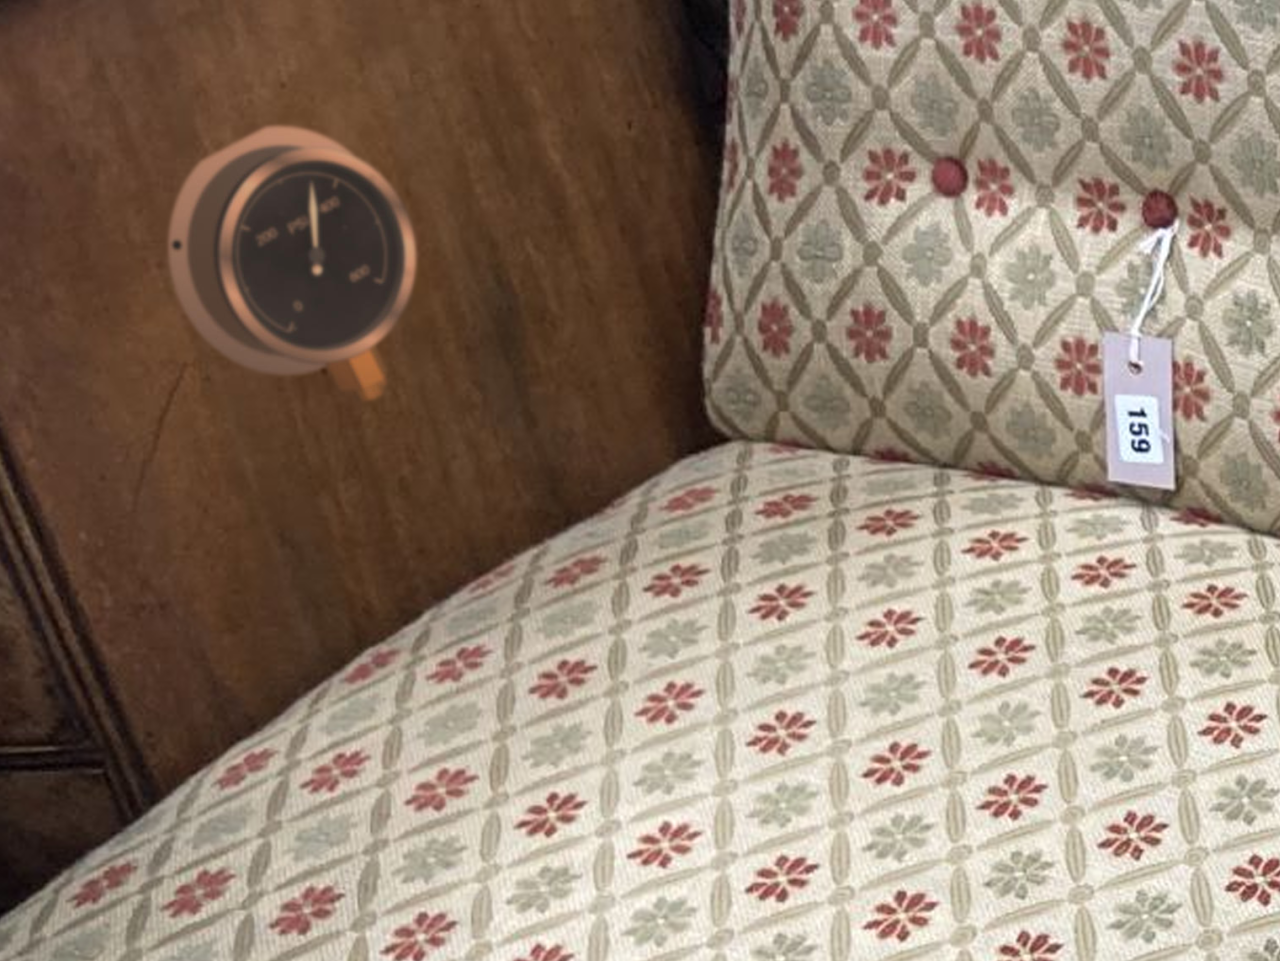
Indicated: 350psi
